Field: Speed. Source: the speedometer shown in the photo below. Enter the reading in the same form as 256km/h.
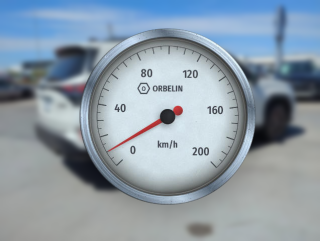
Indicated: 10km/h
